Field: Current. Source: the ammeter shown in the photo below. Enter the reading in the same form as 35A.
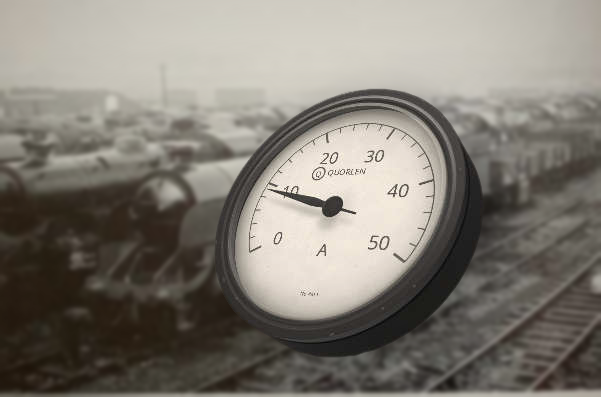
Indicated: 9A
